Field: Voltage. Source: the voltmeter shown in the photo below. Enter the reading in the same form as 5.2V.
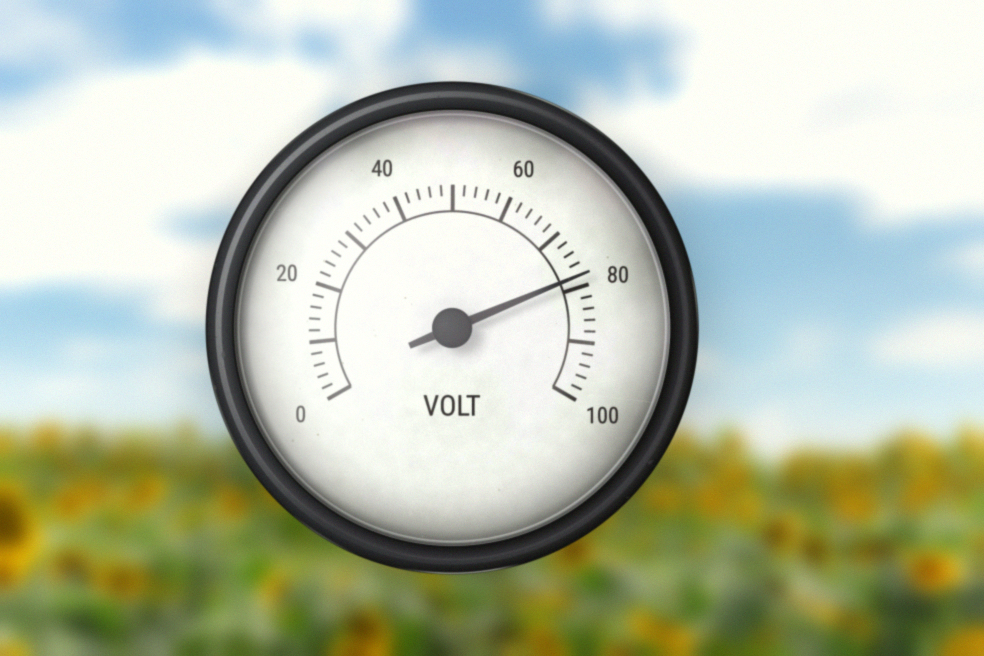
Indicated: 78V
